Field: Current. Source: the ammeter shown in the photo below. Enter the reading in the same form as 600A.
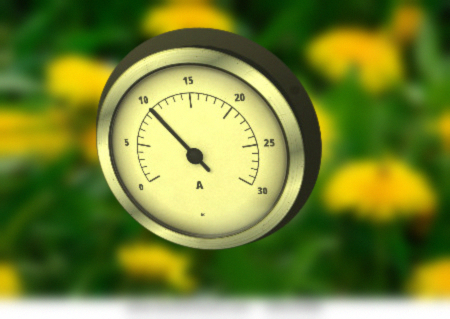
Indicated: 10A
